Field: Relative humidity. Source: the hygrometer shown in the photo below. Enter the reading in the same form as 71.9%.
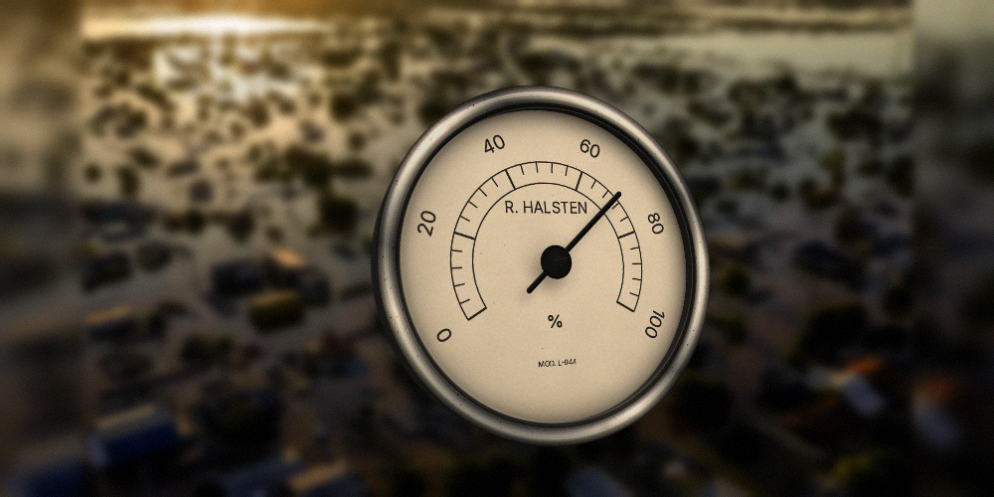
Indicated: 70%
